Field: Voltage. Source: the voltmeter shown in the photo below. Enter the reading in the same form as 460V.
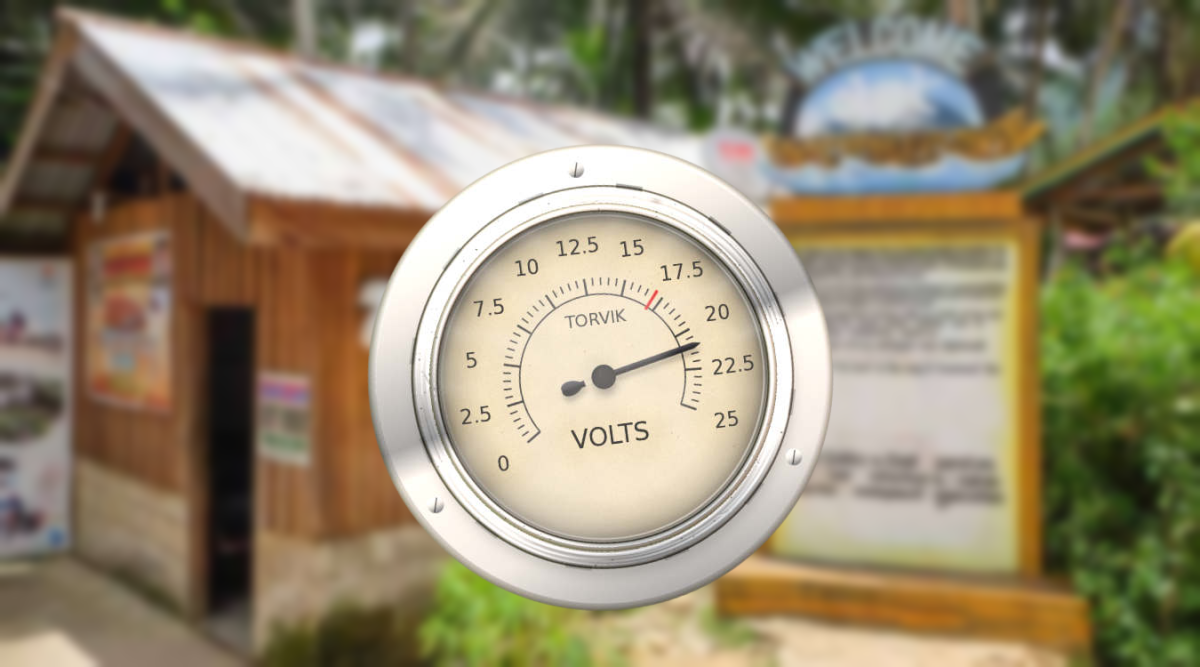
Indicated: 21V
